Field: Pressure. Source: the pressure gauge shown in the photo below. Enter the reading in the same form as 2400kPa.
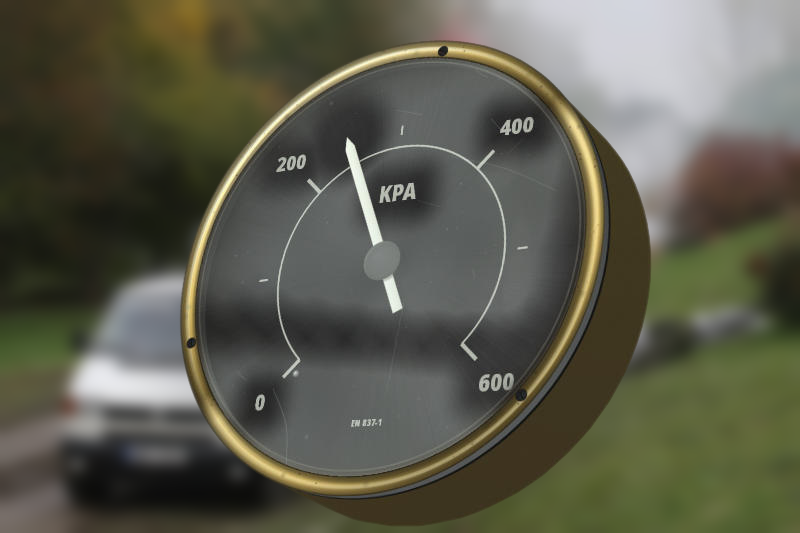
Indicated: 250kPa
